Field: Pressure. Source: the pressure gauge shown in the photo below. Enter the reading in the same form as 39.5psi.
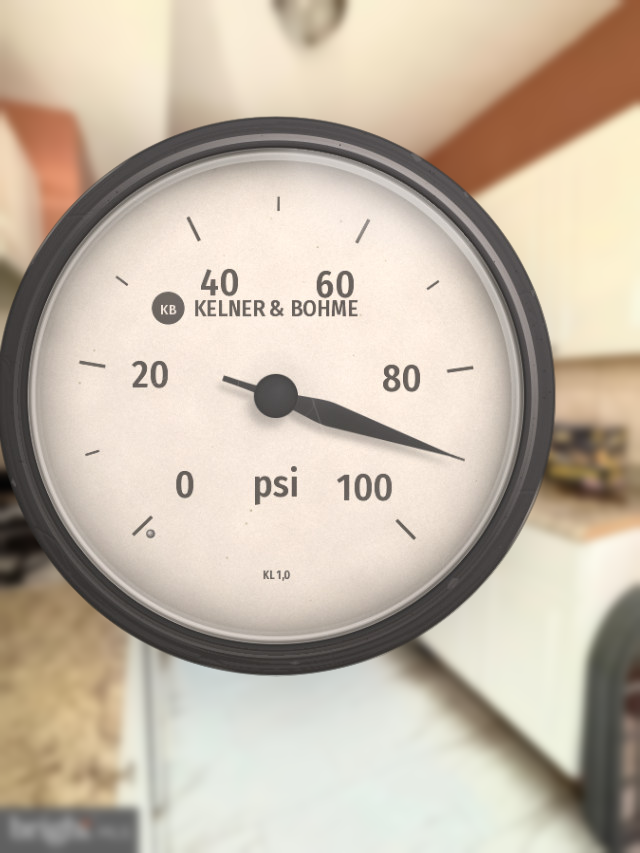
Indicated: 90psi
